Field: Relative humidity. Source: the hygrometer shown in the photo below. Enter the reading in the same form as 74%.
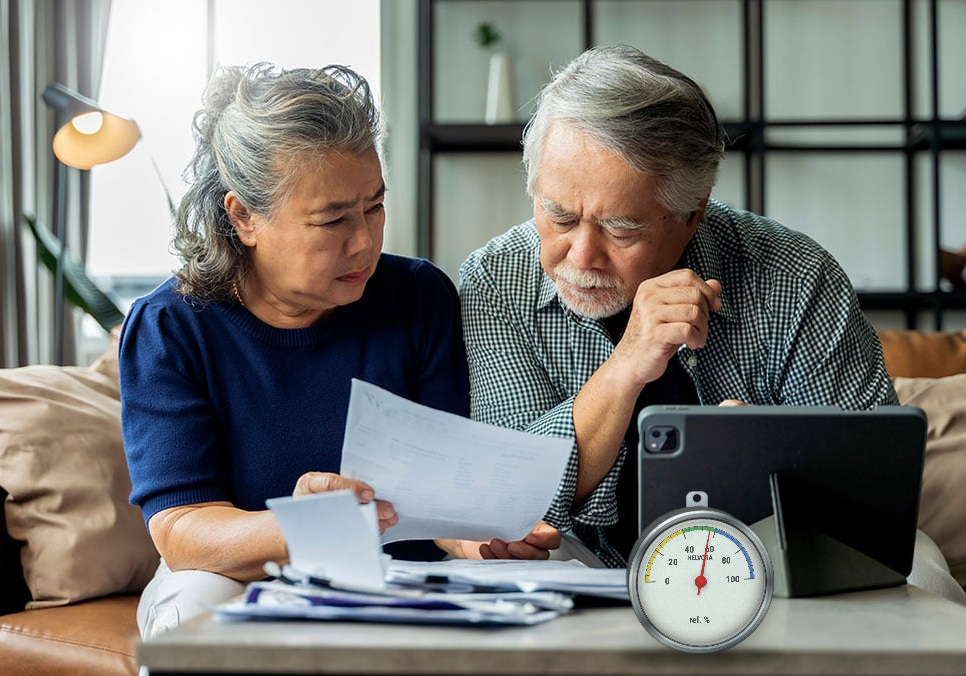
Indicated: 56%
